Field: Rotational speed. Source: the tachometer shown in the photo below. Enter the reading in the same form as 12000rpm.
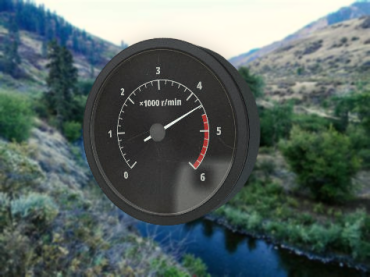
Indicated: 4400rpm
